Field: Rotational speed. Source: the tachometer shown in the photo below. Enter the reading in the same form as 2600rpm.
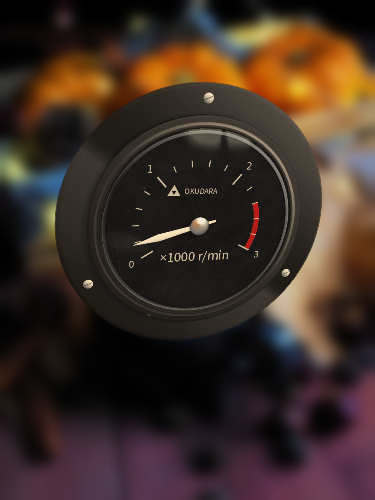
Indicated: 200rpm
